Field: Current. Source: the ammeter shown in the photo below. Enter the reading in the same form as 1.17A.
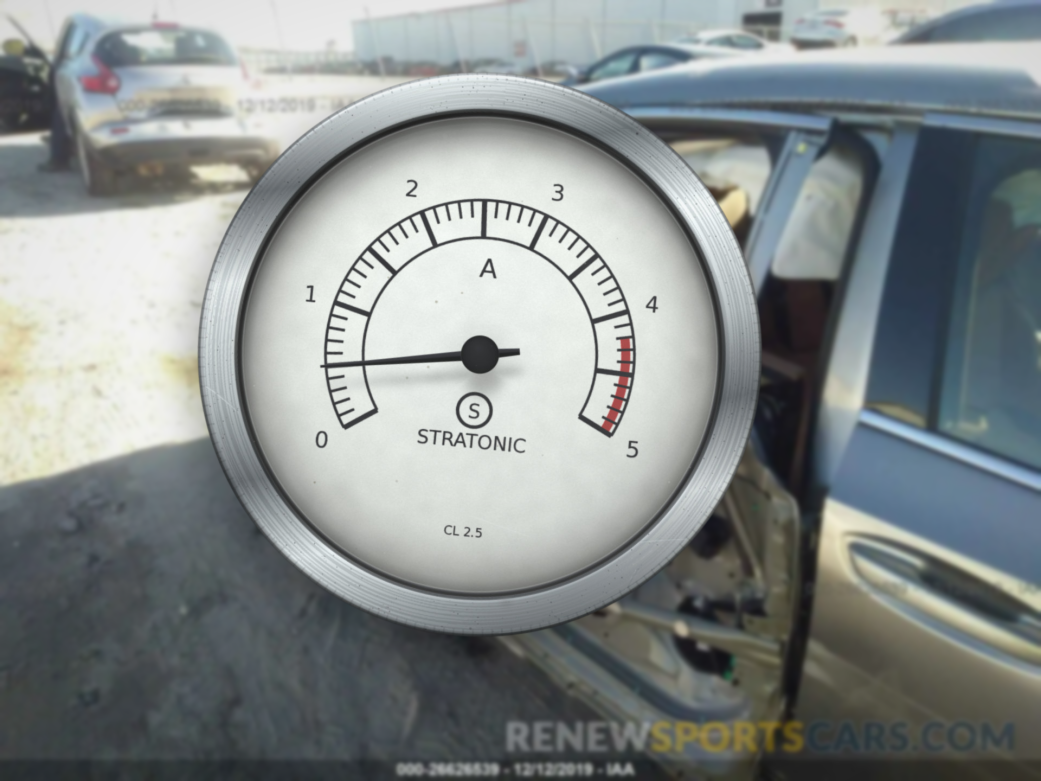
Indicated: 0.5A
